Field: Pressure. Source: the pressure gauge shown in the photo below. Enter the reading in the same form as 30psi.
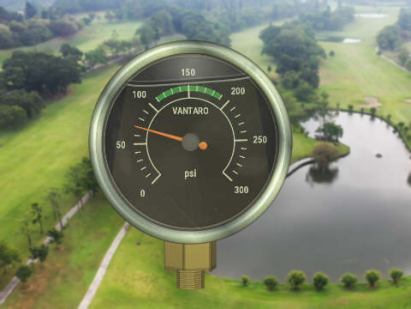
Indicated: 70psi
